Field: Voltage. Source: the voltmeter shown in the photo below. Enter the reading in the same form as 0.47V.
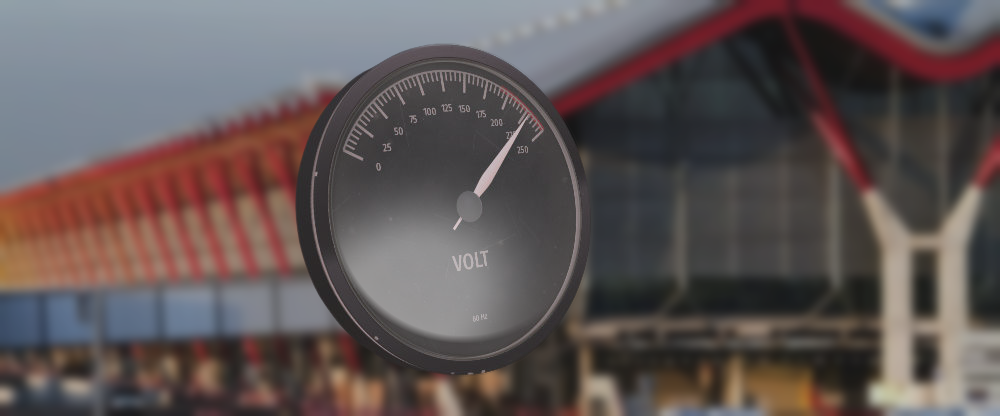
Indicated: 225V
